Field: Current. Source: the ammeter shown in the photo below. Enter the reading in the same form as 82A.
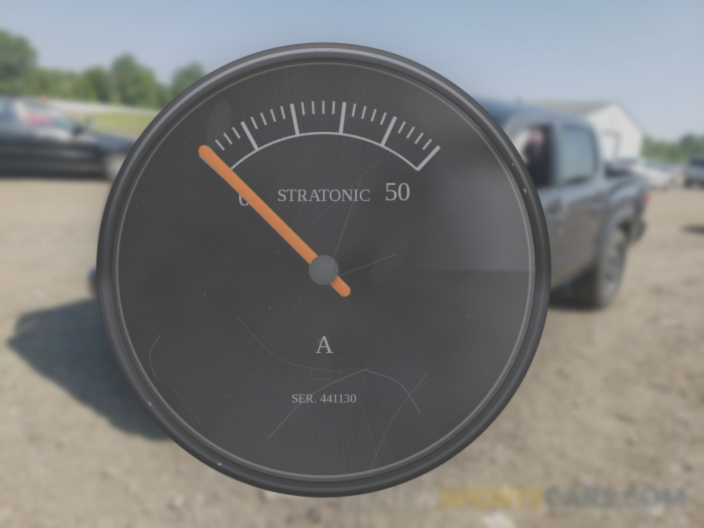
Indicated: 1A
